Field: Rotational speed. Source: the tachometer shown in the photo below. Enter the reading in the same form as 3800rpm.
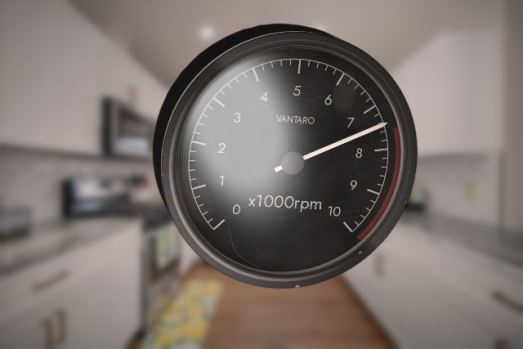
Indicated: 7400rpm
